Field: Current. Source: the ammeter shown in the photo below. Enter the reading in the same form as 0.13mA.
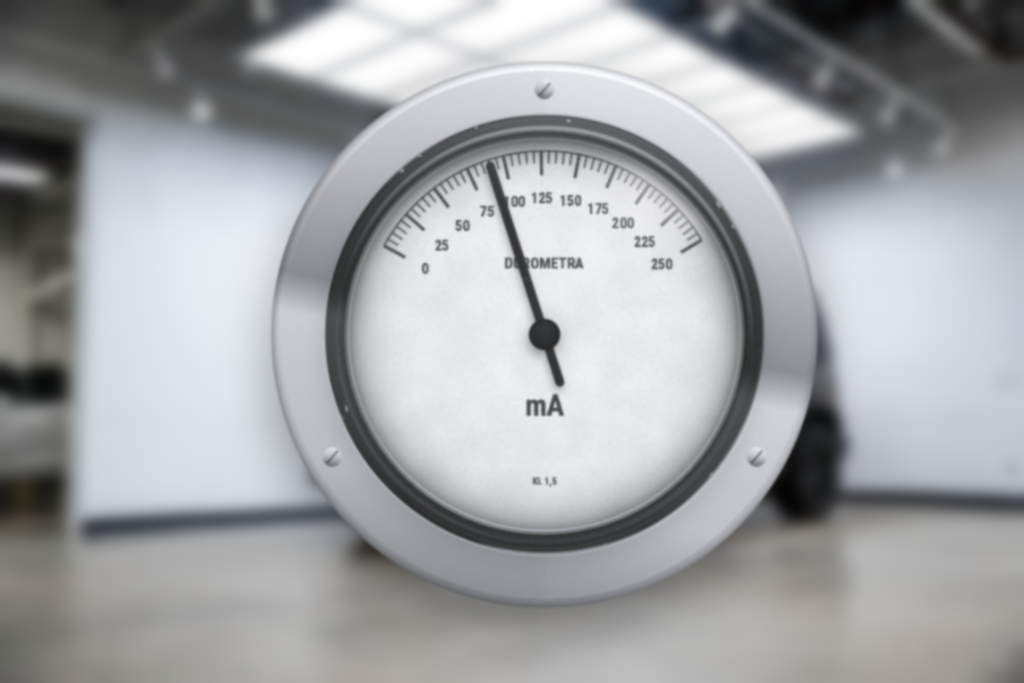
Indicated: 90mA
